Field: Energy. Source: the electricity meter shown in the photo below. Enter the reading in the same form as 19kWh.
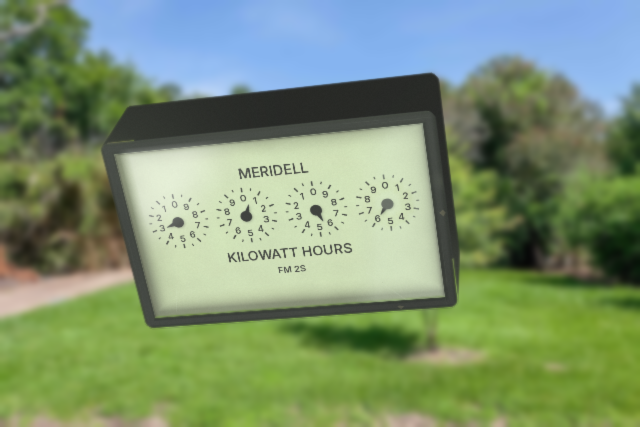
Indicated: 3056kWh
